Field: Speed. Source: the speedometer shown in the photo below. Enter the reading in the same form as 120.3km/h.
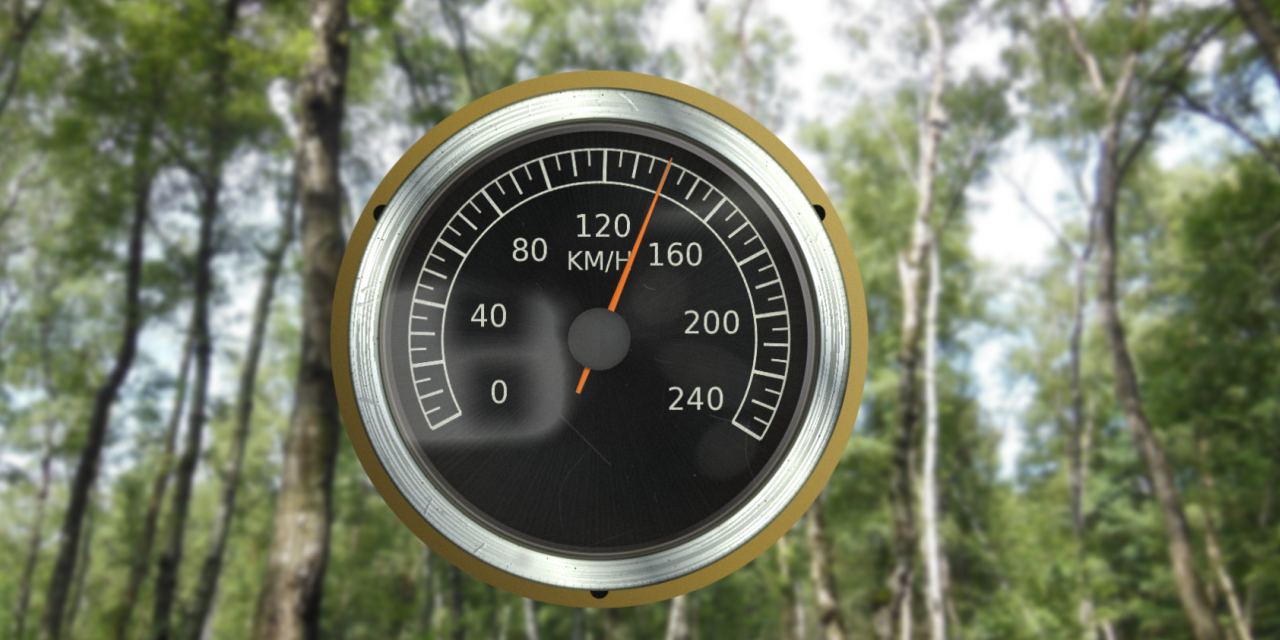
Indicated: 140km/h
